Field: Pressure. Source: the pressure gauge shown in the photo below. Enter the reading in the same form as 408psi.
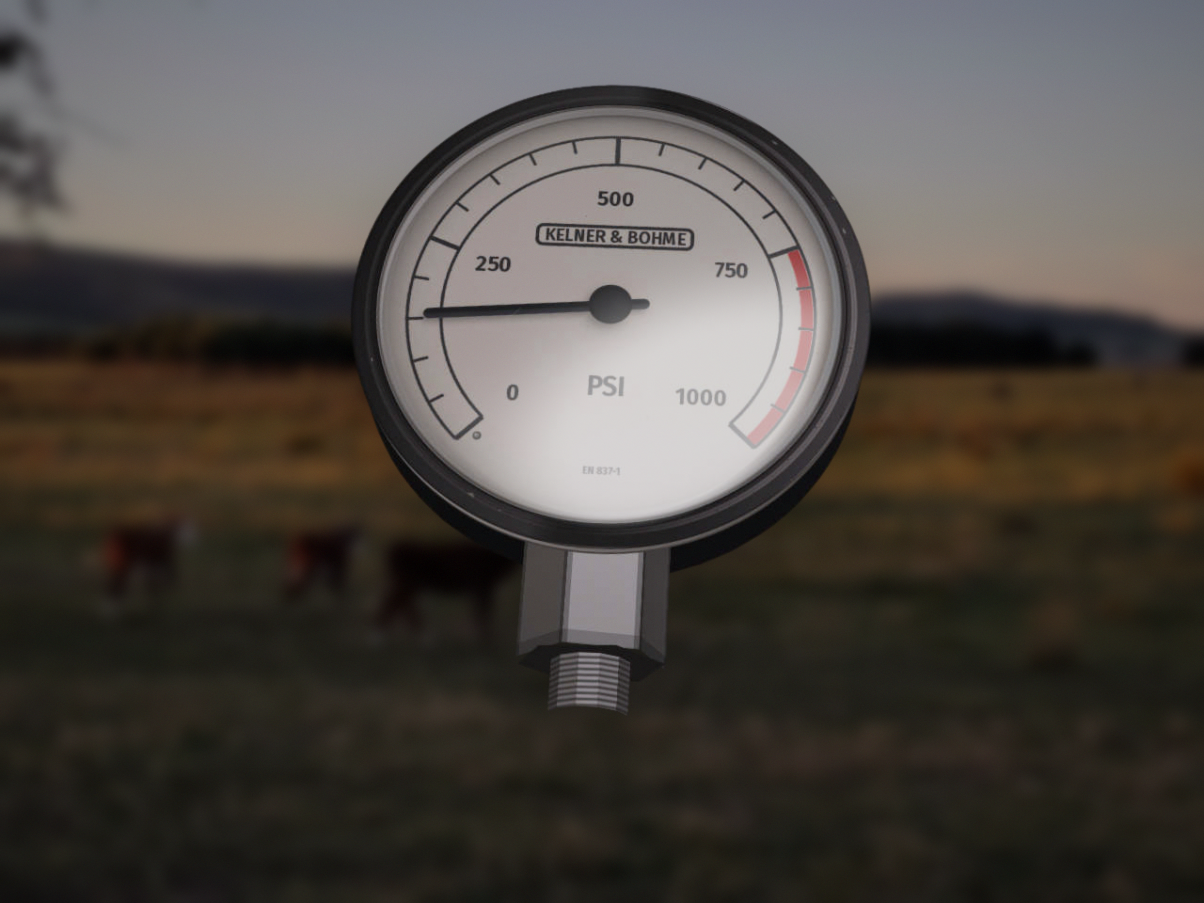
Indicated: 150psi
